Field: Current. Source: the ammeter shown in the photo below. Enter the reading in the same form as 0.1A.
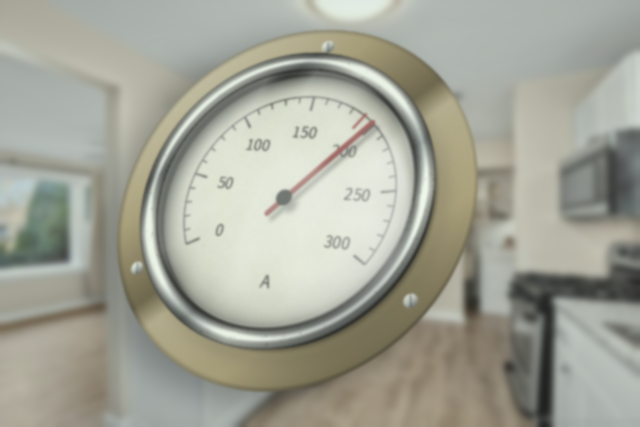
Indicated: 200A
